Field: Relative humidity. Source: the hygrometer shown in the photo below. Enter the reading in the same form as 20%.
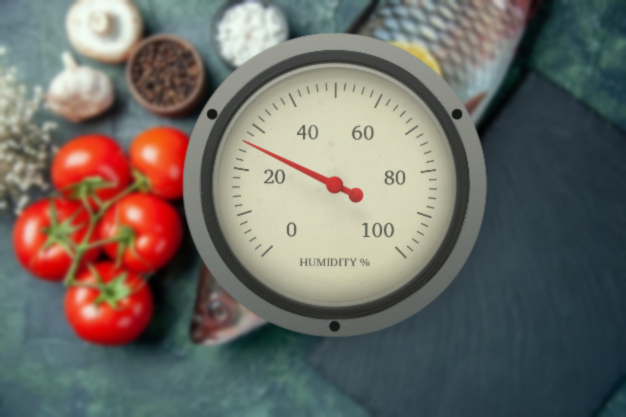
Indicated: 26%
